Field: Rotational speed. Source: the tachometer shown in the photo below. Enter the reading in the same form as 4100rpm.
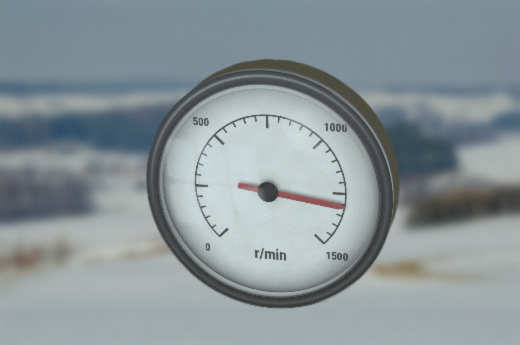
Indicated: 1300rpm
